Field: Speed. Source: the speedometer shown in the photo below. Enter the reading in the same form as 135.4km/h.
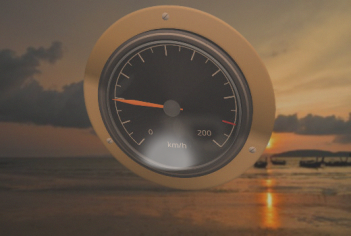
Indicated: 40km/h
